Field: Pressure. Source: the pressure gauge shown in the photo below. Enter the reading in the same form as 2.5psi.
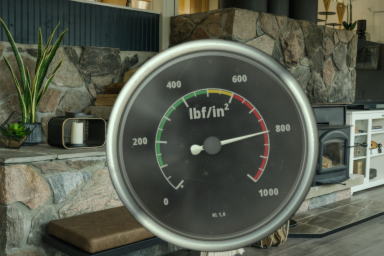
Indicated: 800psi
